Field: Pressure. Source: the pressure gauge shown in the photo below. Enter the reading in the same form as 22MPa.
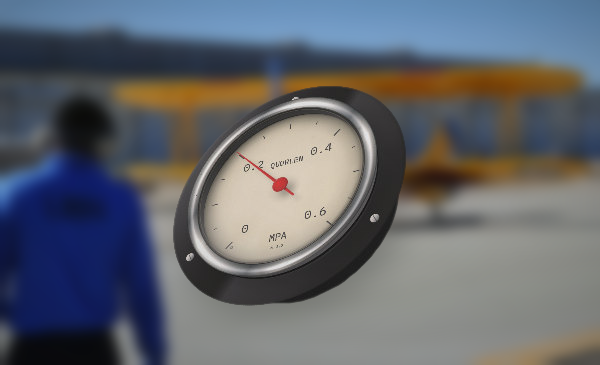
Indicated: 0.2MPa
